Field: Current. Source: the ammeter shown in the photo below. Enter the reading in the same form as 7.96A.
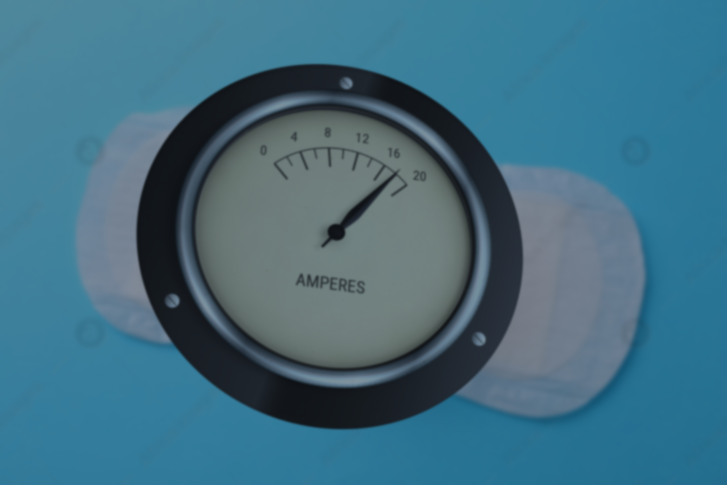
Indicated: 18A
